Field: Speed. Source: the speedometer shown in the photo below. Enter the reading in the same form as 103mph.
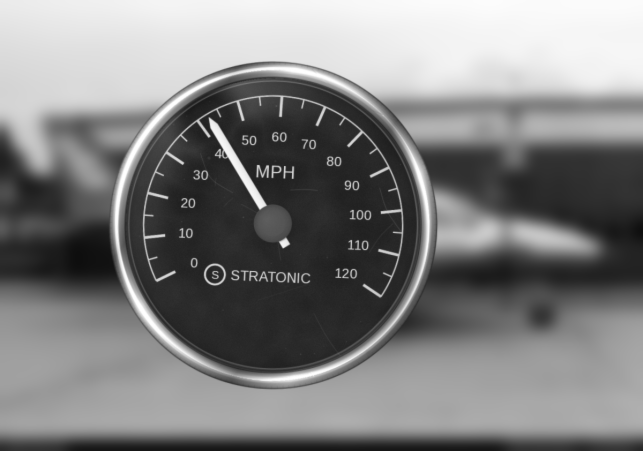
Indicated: 42.5mph
